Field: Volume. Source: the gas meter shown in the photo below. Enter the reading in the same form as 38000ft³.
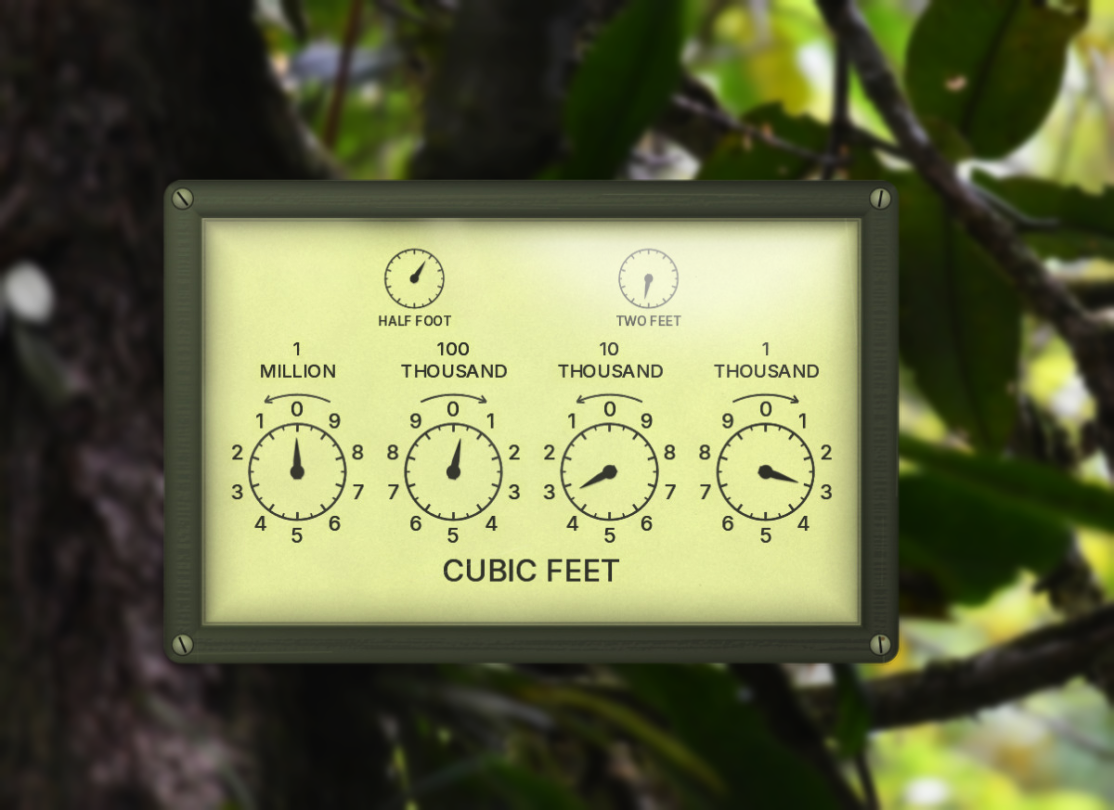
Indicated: 3300ft³
